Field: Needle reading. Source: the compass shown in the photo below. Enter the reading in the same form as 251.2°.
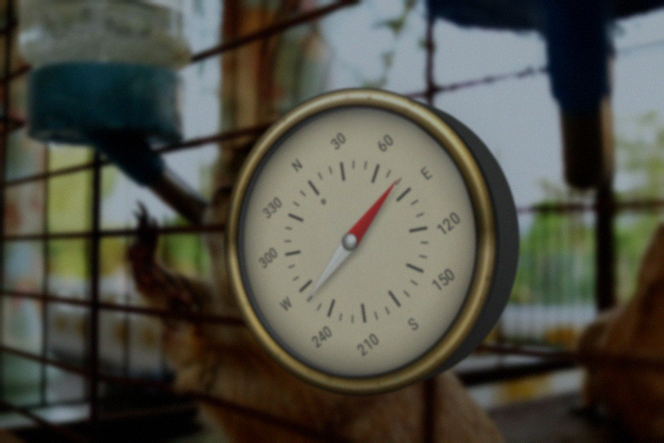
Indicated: 80°
